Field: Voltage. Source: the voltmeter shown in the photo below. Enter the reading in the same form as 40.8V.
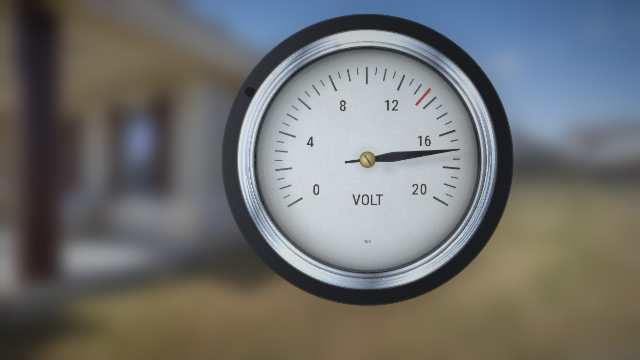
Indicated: 17V
